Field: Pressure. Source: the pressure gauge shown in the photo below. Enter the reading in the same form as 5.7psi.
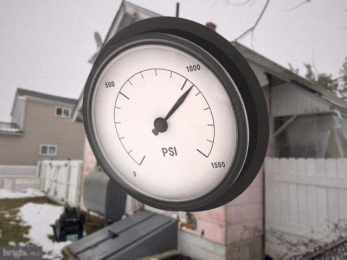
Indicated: 1050psi
